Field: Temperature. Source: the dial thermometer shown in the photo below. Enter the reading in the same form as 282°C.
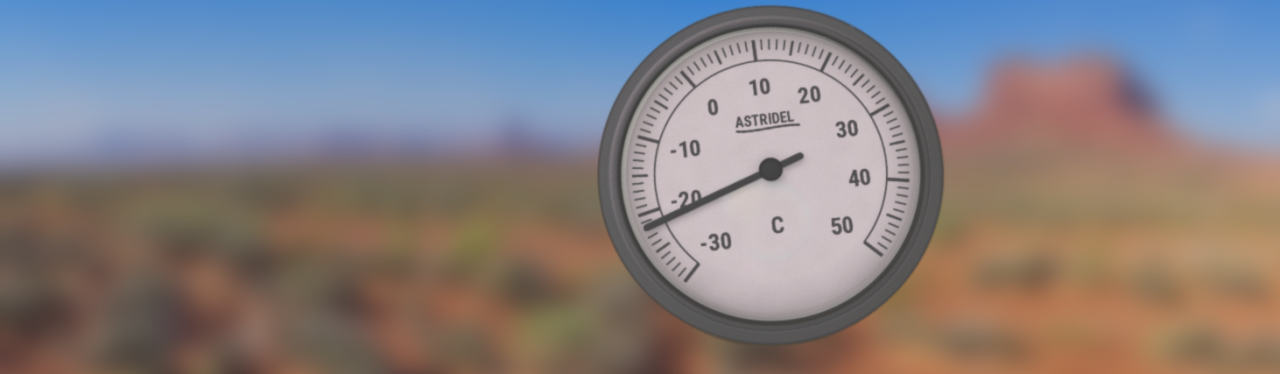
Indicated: -22°C
